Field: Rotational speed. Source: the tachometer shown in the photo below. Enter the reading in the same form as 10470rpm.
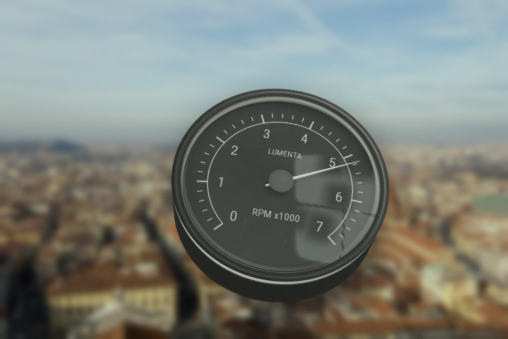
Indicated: 5200rpm
